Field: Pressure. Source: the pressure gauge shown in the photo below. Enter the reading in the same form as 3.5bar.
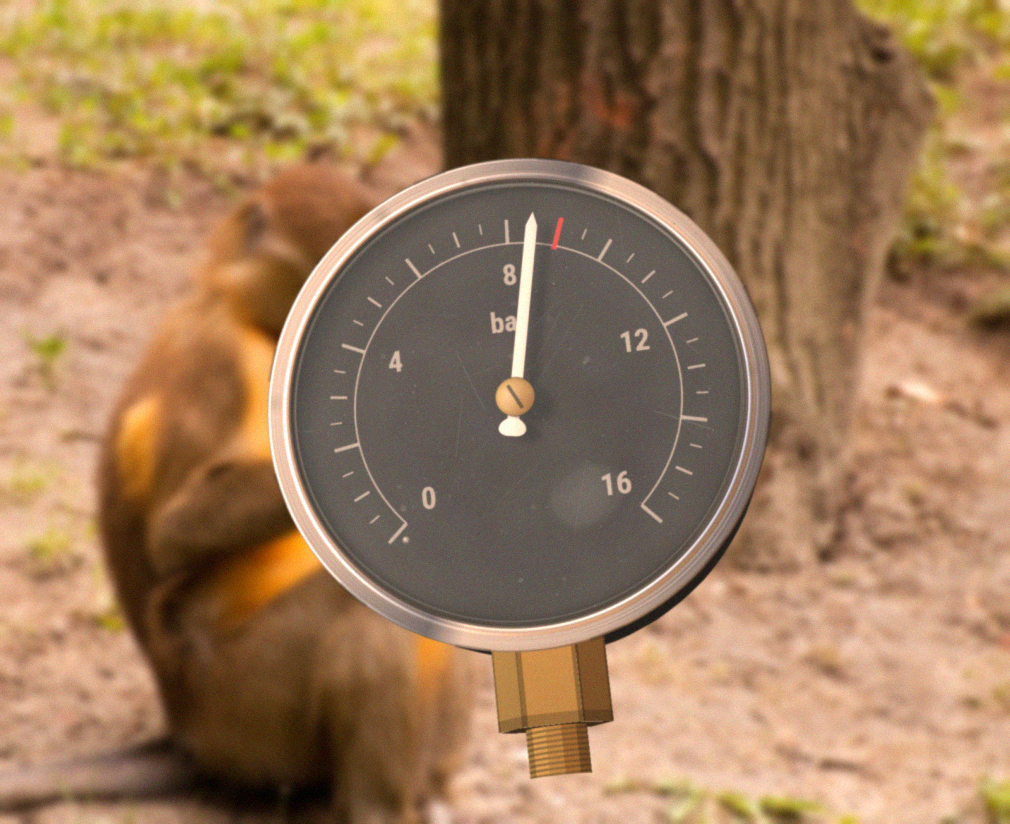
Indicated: 8.5bar
